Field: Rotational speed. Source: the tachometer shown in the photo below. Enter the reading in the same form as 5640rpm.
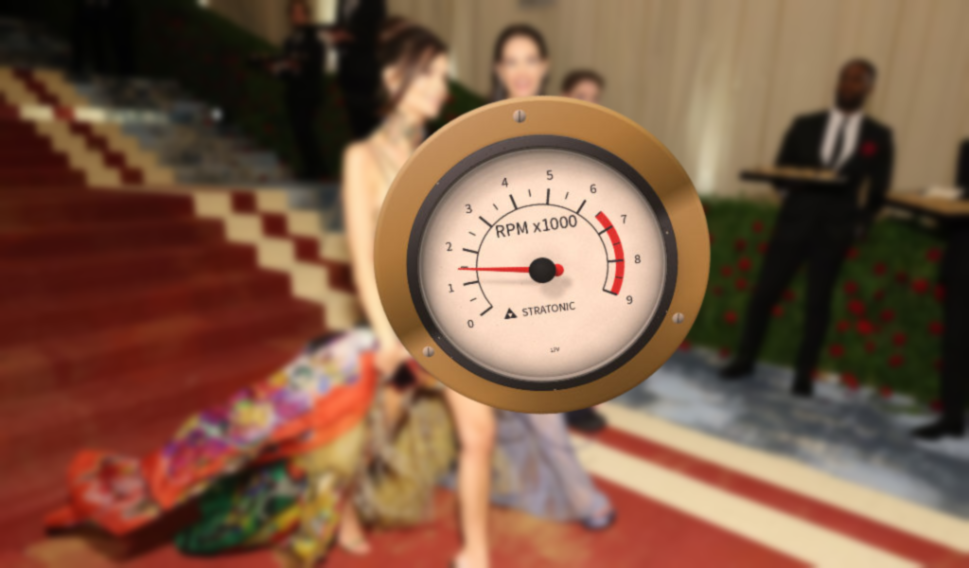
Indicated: 1500rpm
